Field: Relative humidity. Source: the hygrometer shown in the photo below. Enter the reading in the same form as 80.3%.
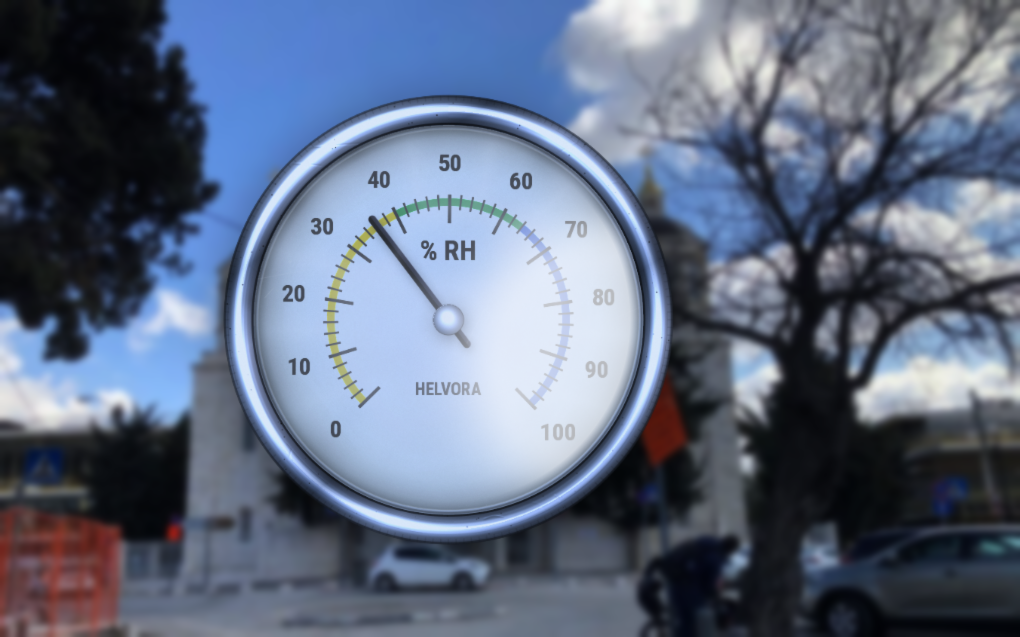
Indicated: 36%
